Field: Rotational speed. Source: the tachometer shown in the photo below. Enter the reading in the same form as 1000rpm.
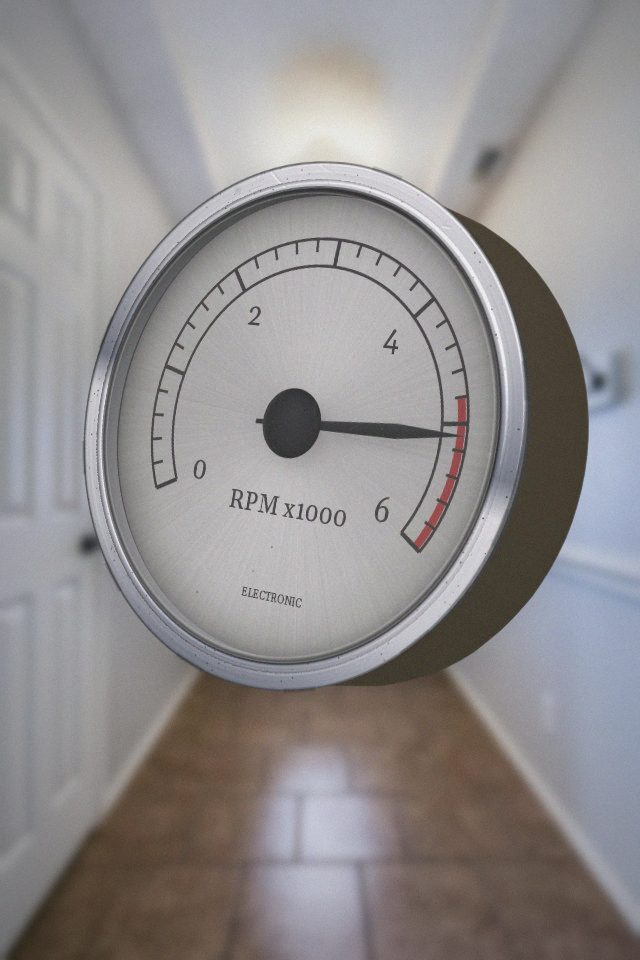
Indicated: 5100rpm
